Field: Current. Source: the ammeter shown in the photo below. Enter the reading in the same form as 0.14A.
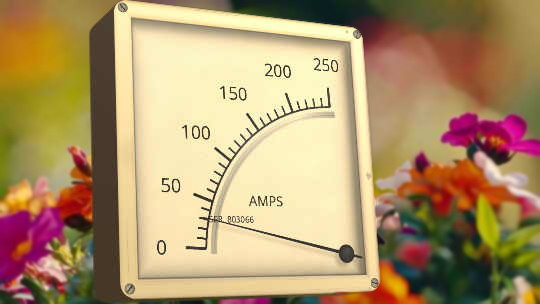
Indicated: 30A
